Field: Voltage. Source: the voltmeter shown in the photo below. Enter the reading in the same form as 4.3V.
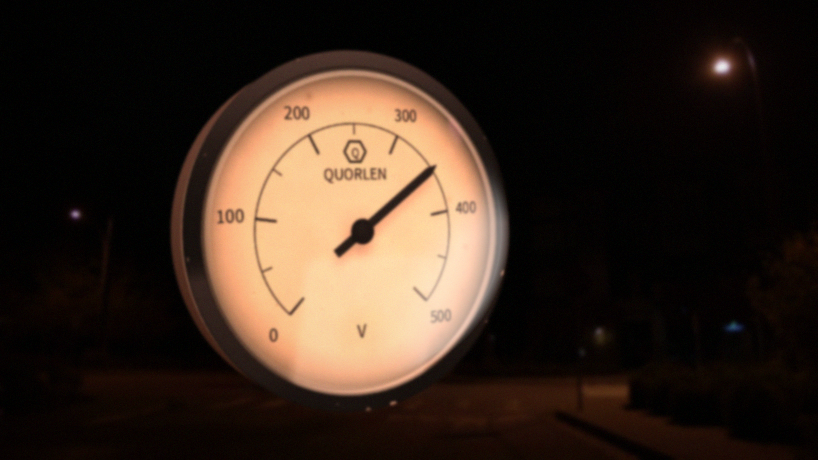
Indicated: 350V
